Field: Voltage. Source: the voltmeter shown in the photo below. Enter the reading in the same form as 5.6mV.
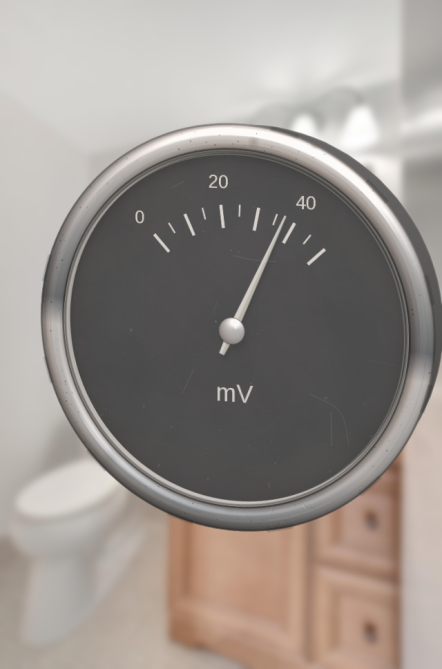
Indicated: 37.5mV
